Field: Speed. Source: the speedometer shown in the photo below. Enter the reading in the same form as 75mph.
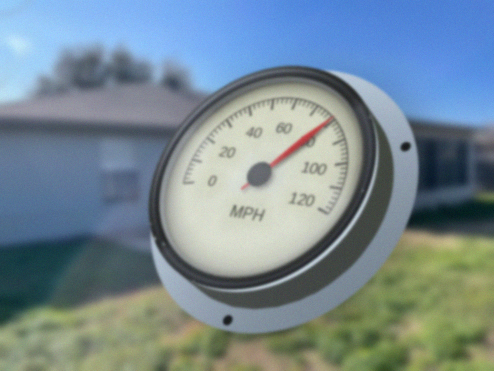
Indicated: 80mph
